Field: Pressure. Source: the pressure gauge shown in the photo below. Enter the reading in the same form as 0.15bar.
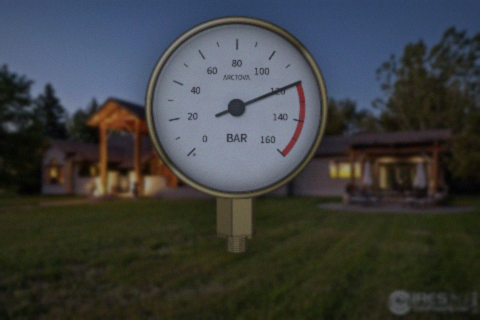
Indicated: 120bar
